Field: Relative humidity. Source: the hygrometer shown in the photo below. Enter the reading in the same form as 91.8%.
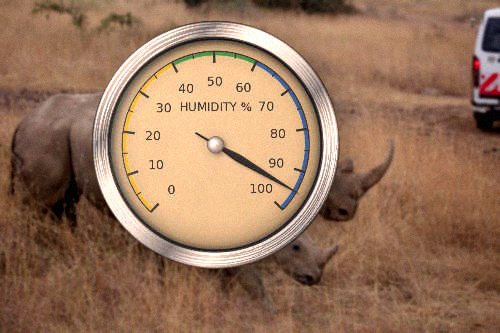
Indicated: 95%
